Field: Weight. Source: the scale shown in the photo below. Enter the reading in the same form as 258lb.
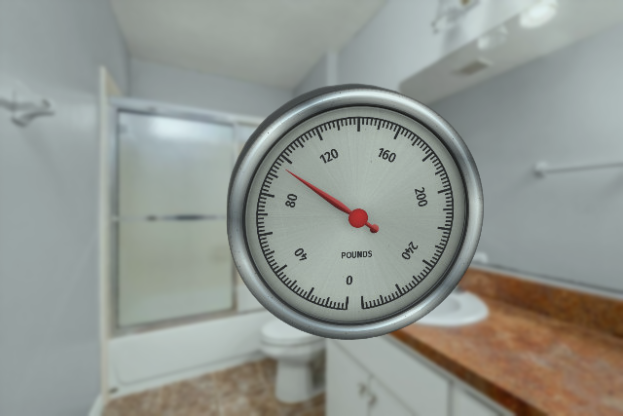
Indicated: 96lb
